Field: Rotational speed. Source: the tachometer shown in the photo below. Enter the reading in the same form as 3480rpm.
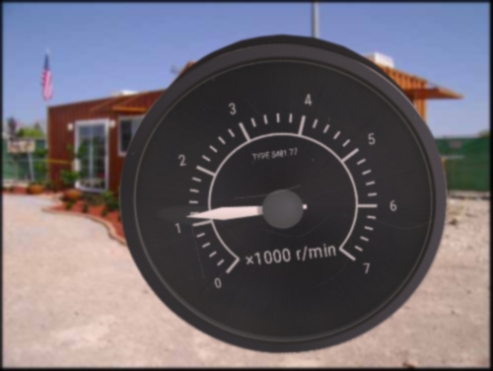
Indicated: 1200rpm
